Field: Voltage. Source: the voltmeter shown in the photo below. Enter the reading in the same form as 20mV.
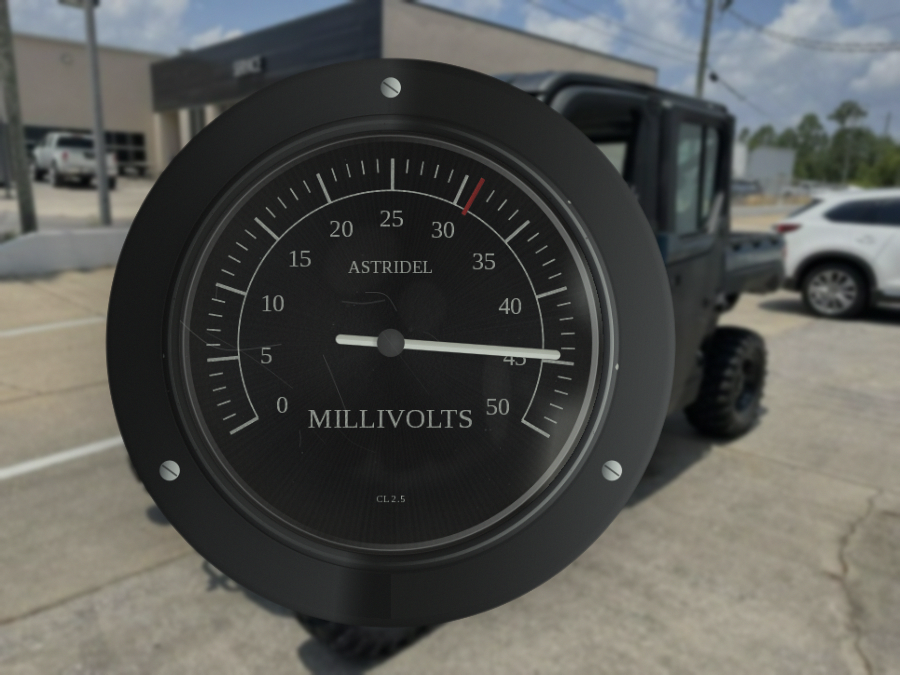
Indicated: 44.5mV
